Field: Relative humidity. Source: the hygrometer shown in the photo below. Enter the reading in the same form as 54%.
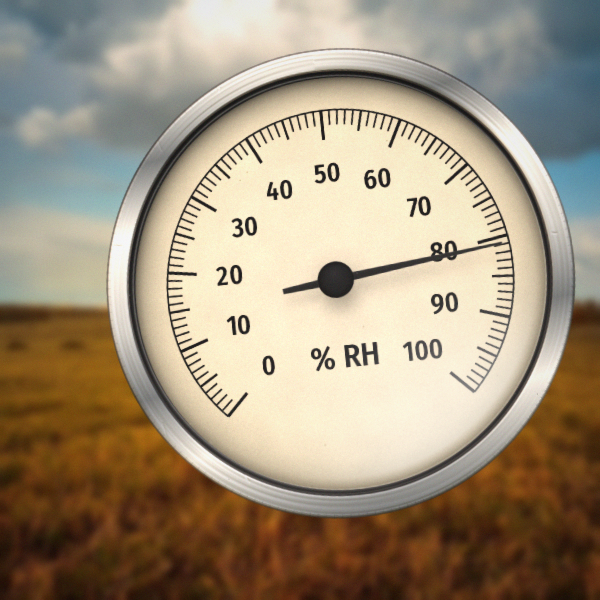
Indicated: 81%
